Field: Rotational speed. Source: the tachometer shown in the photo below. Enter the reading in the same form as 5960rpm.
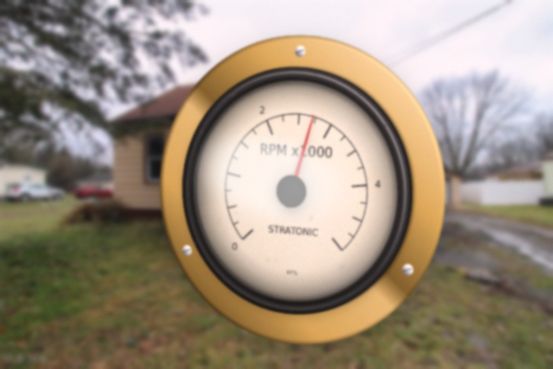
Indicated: 2750rpm
